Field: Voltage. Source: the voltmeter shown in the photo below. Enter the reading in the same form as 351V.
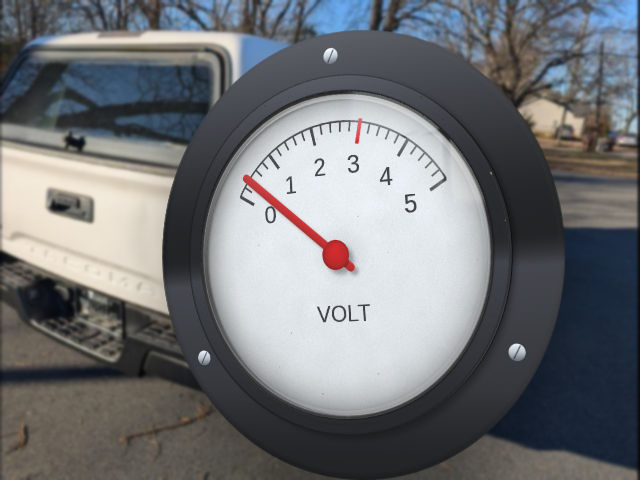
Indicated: 0.4V
